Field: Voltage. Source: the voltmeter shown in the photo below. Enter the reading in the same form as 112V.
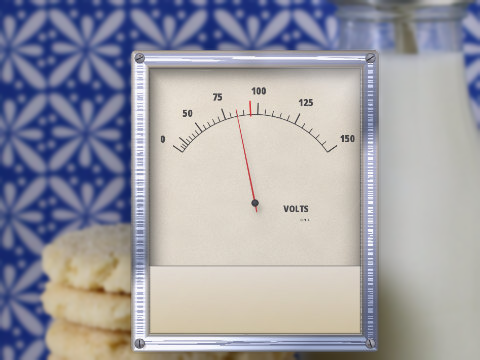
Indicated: 85V
